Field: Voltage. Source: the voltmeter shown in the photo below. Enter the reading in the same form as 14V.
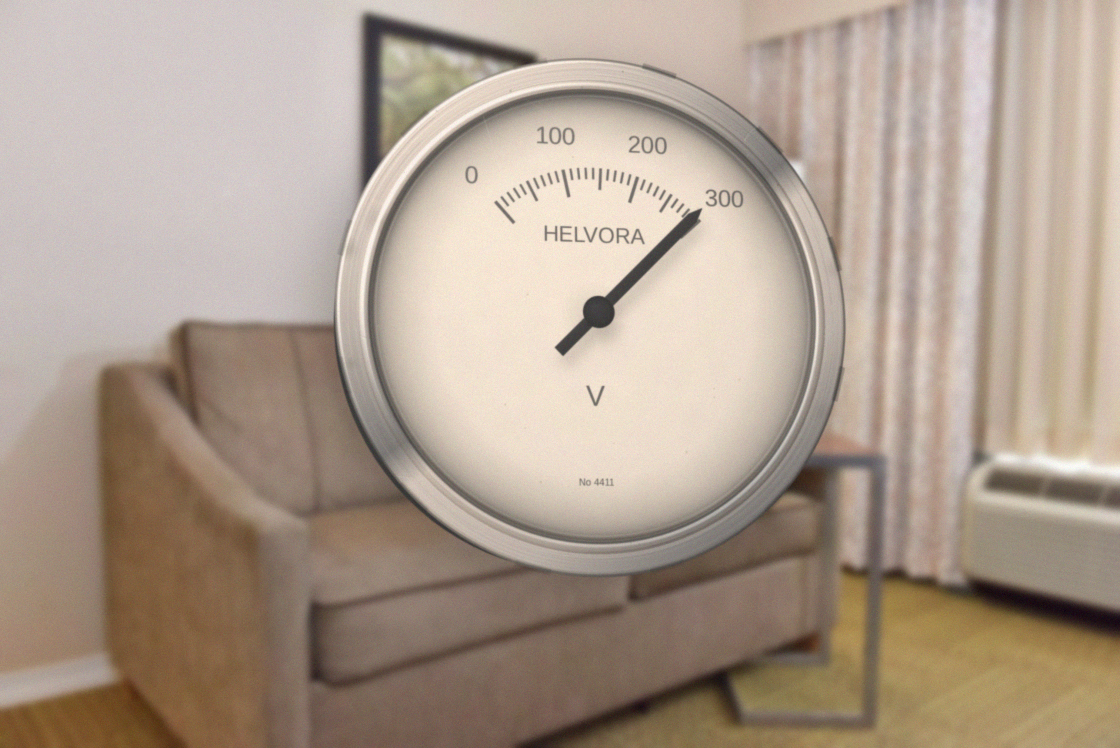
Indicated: 290V
